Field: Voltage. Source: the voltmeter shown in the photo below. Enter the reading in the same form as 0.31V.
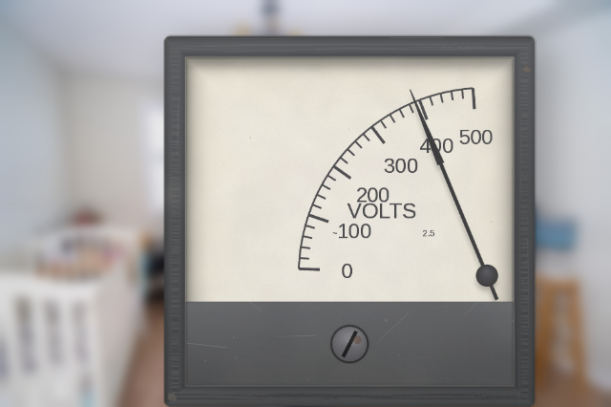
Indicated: 390V
